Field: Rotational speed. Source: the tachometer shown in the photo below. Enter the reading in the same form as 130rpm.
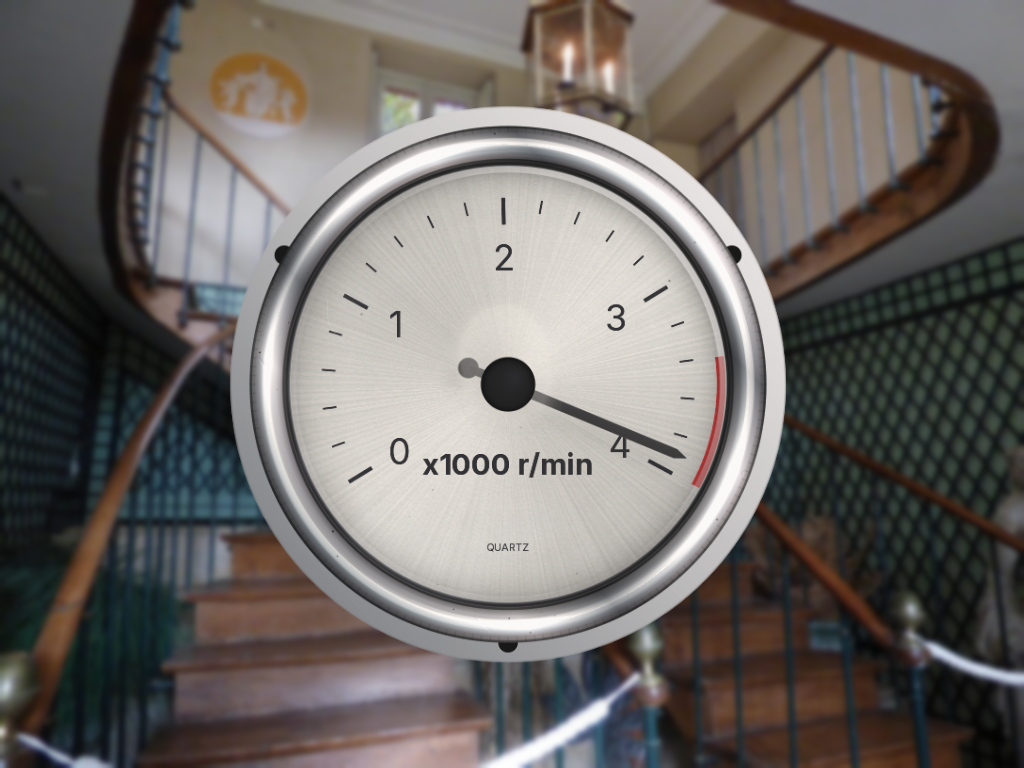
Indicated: 3900rpm
